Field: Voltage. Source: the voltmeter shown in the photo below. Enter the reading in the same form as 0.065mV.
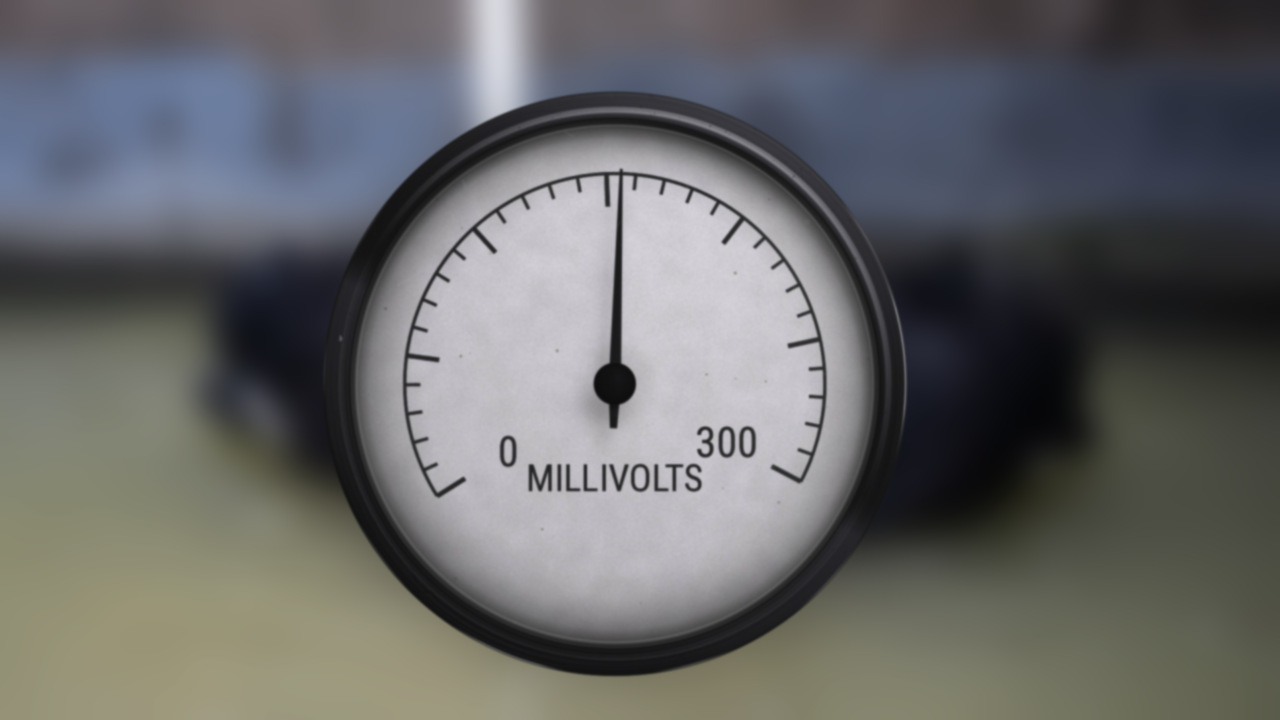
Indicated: 155mV
